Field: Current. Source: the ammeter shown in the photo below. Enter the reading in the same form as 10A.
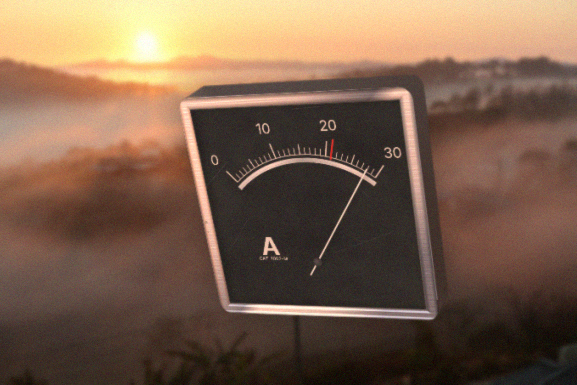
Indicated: 28A
